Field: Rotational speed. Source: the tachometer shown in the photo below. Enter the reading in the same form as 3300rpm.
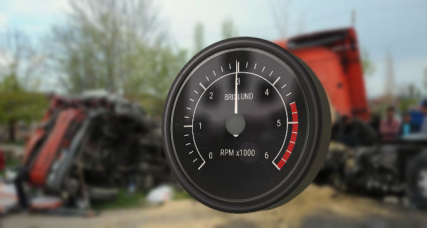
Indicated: 3000rpm
